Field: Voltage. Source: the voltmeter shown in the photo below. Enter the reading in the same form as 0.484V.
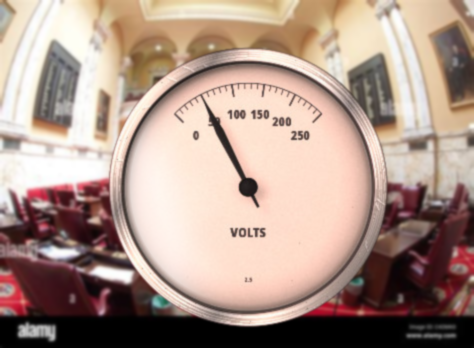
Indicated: 50V
